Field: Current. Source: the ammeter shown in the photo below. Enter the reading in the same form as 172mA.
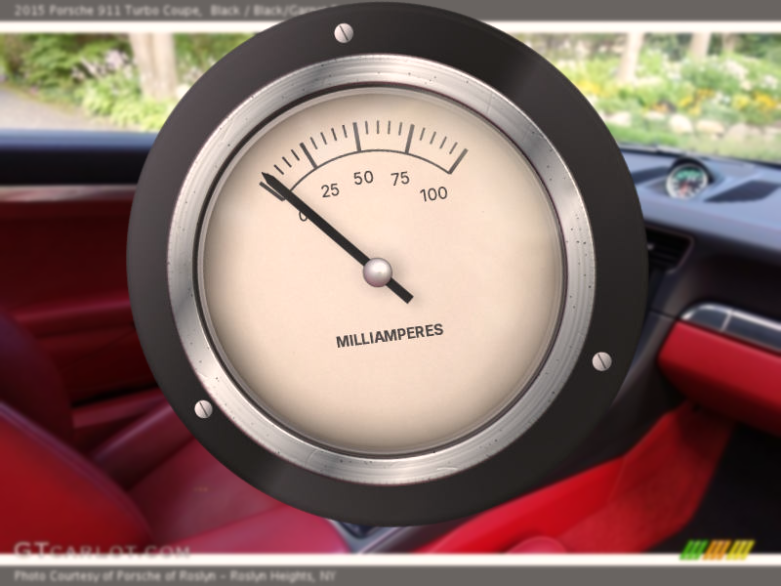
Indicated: 5mA
